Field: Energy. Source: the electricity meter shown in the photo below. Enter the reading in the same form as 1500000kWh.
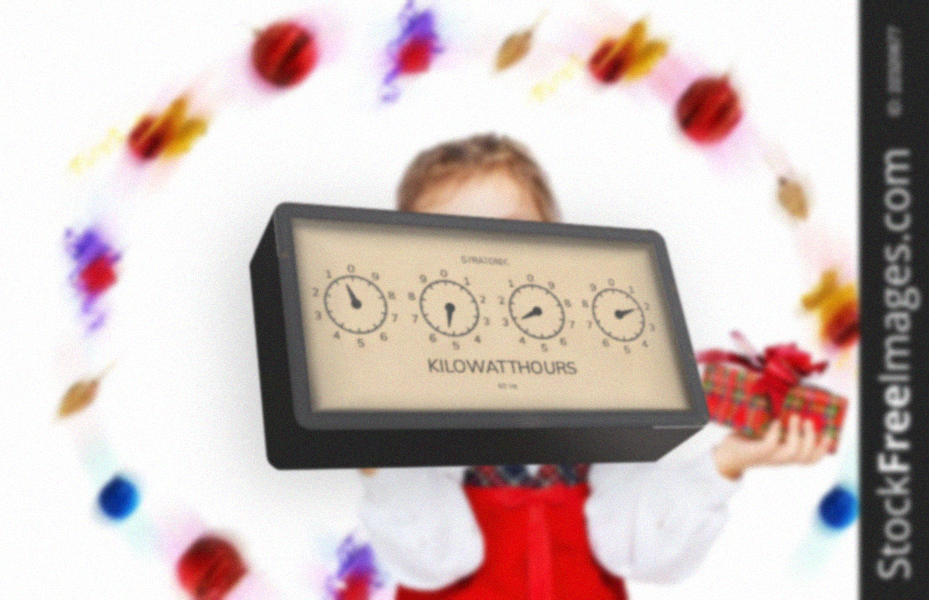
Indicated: 532kWh
